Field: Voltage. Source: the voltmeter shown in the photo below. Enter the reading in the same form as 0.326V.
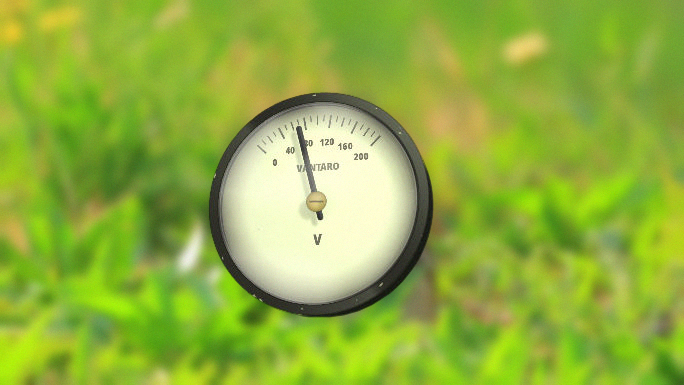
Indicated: 70V
